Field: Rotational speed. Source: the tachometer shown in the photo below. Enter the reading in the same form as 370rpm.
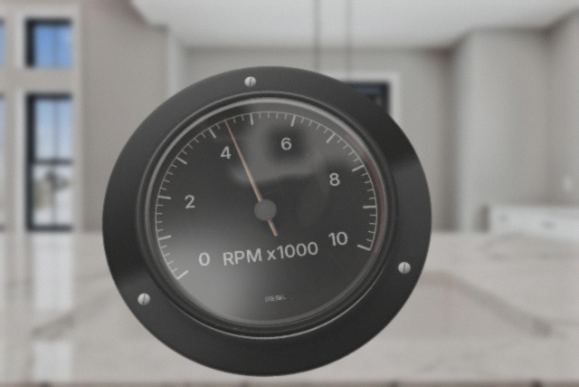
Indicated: 4400rpm
